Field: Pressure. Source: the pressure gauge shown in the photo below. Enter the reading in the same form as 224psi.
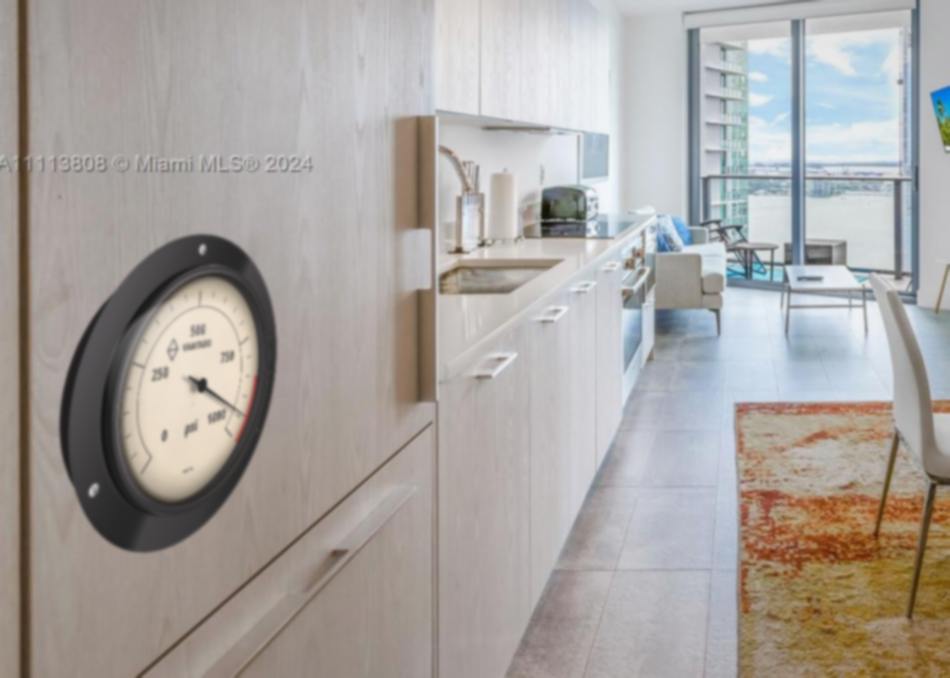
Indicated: 950psi
